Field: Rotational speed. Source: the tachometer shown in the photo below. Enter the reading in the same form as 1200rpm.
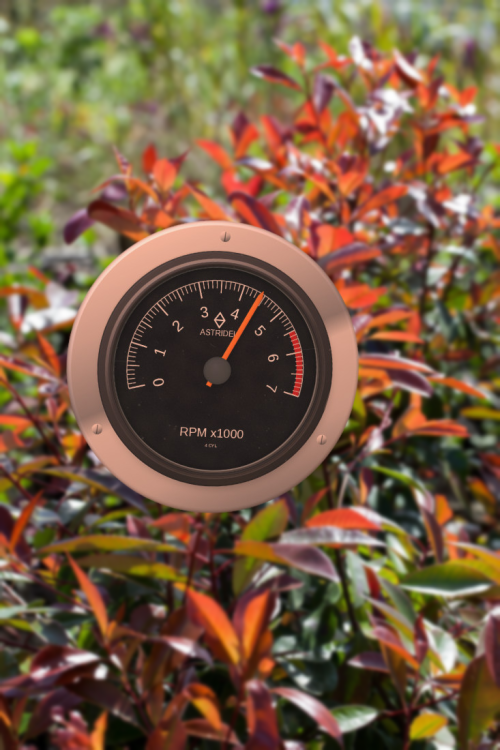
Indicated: 4400rpm
